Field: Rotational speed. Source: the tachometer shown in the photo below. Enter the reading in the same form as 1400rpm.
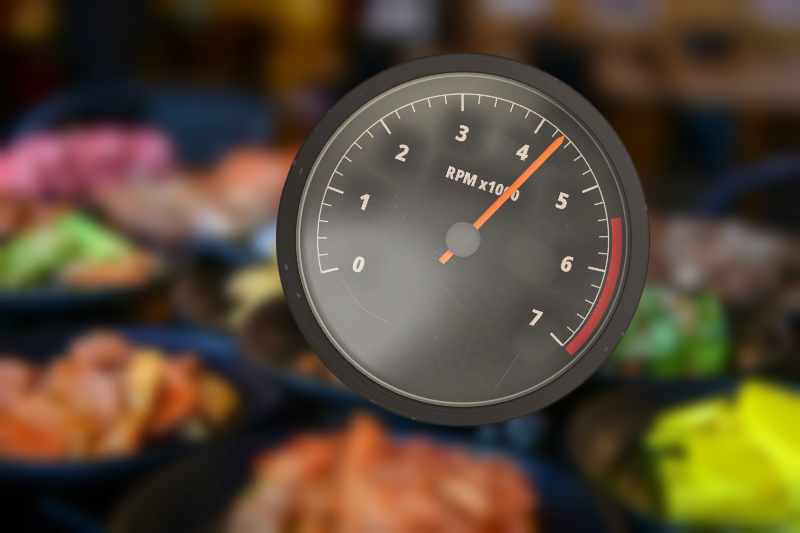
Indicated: 4300rpm
